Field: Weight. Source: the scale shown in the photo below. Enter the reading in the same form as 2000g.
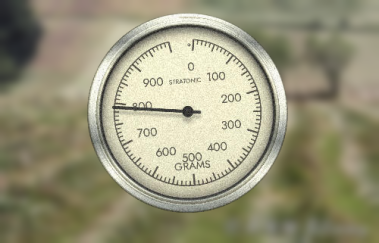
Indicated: 790g
